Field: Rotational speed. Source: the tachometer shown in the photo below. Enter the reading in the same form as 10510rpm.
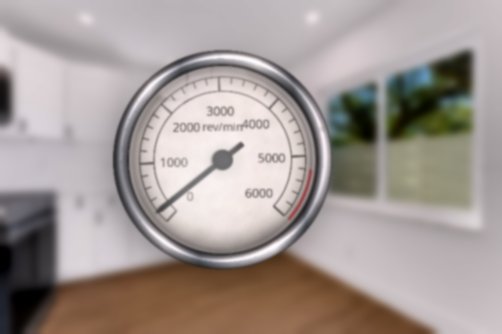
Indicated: 200rpm
